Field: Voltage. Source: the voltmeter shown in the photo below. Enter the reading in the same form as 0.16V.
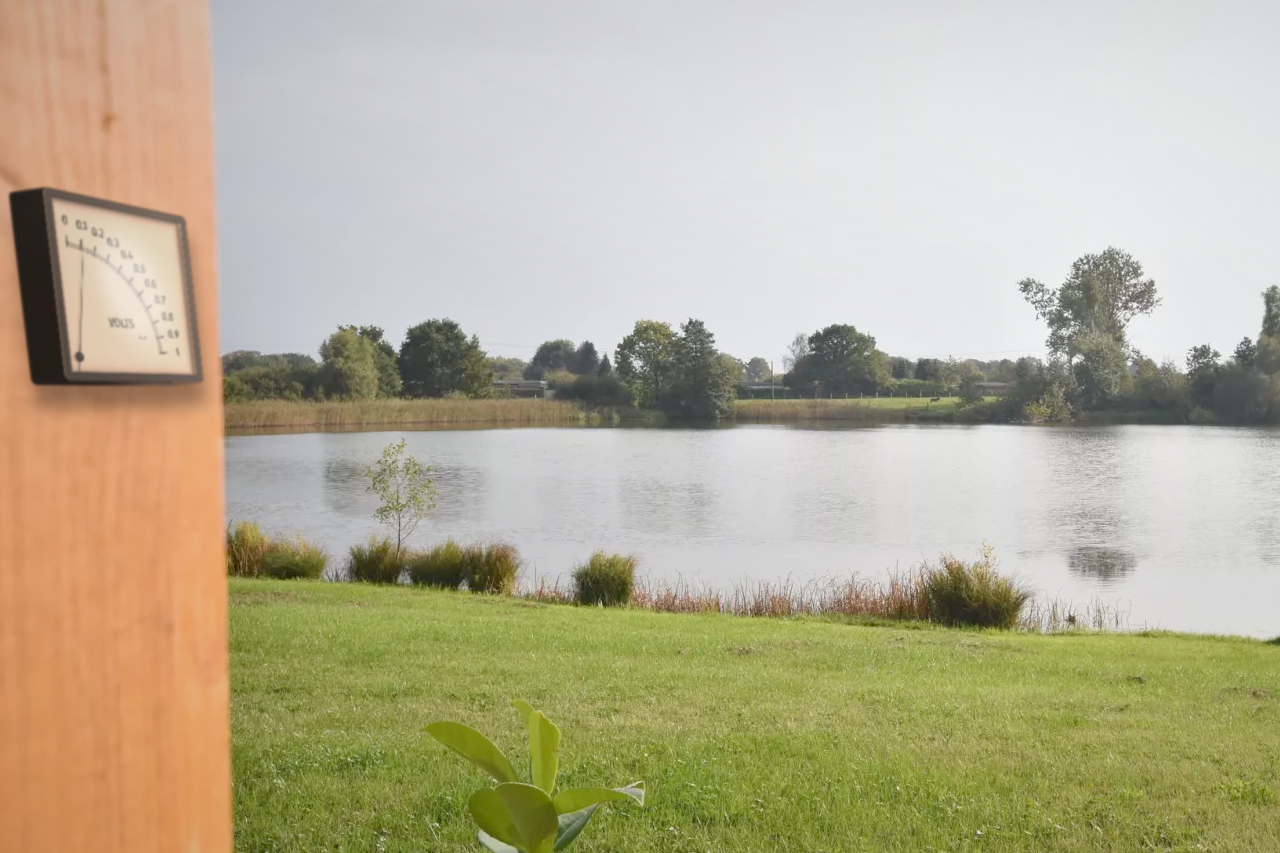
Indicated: 0.1V
